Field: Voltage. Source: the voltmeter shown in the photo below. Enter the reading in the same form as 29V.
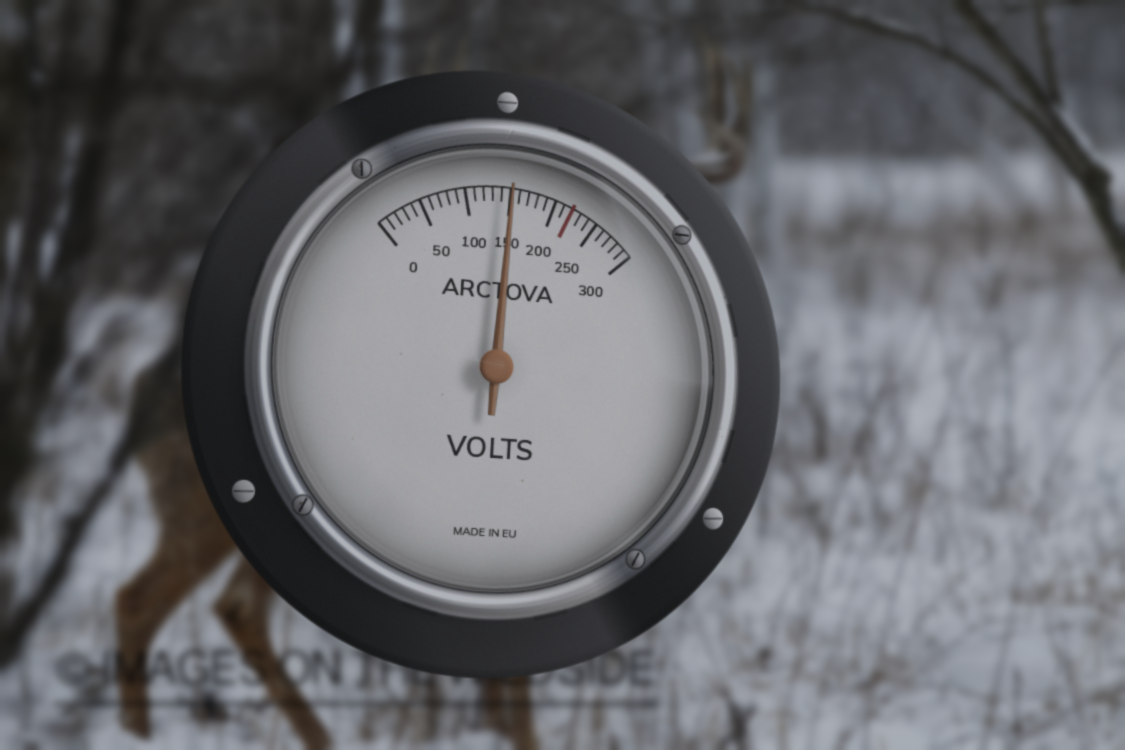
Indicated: 150V
